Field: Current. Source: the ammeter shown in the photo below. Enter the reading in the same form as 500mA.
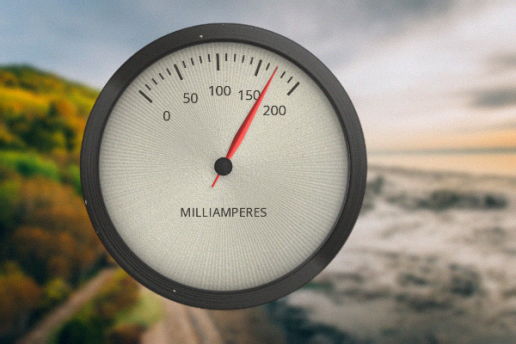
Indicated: 170mA
